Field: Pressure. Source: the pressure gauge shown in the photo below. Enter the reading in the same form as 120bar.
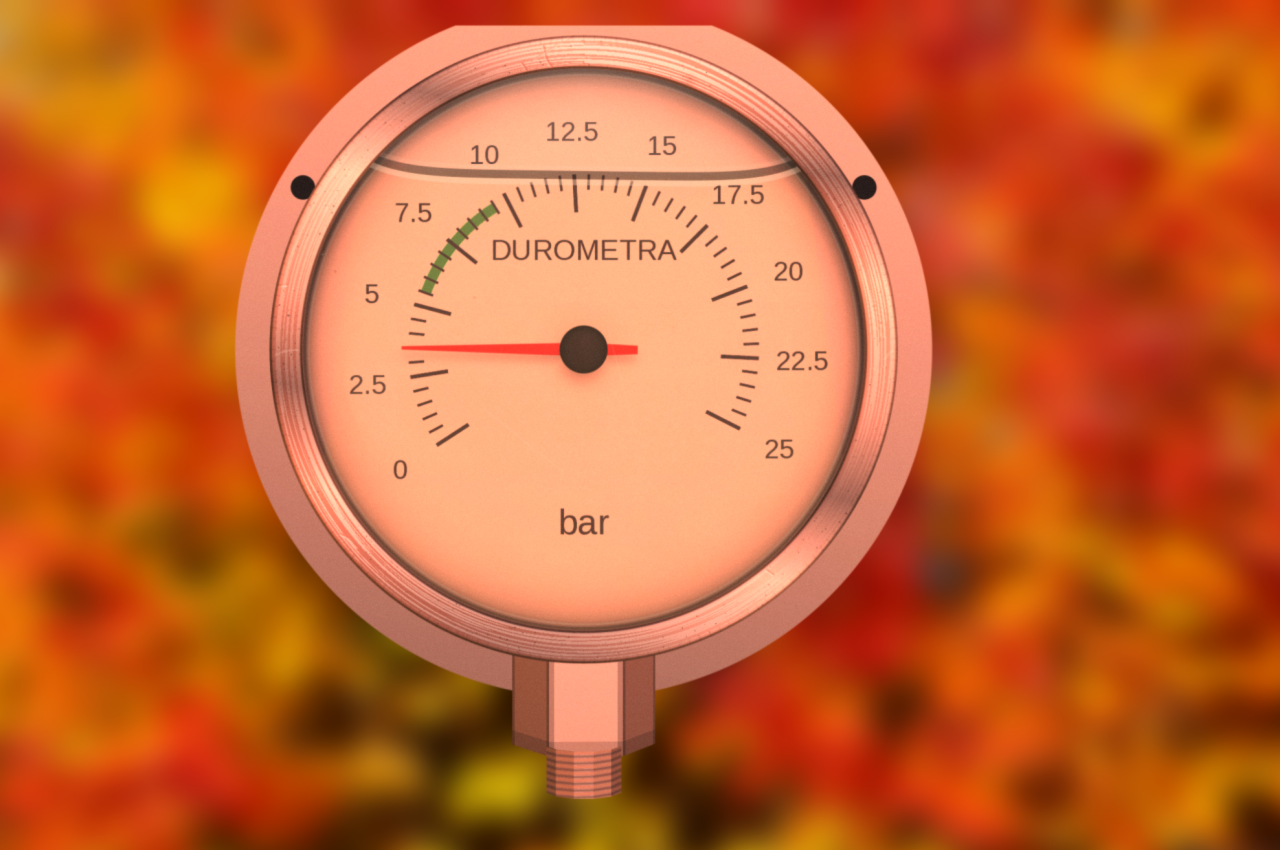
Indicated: 3.5bar
